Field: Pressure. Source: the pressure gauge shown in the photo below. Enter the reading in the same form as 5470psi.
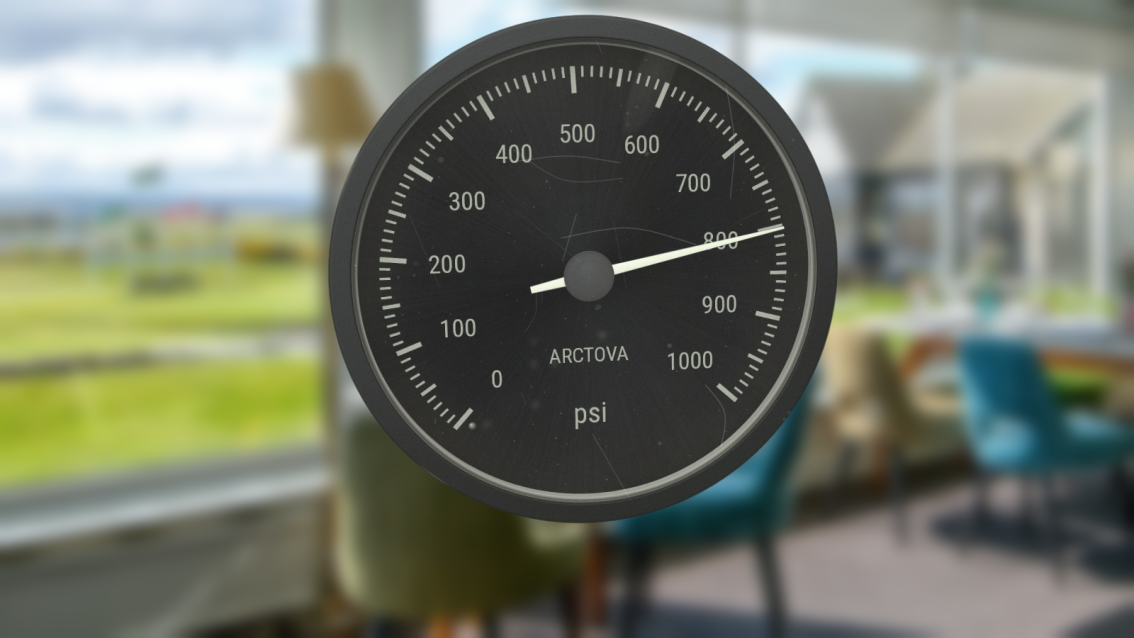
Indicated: 800psi
